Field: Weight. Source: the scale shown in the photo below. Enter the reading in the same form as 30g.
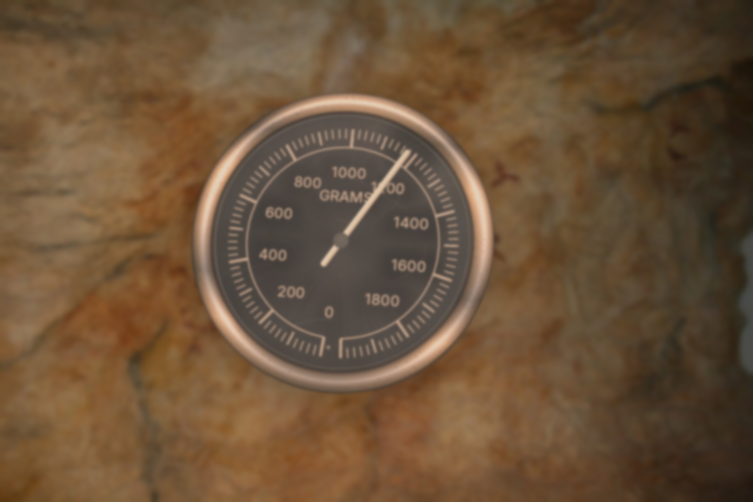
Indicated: 1180g
